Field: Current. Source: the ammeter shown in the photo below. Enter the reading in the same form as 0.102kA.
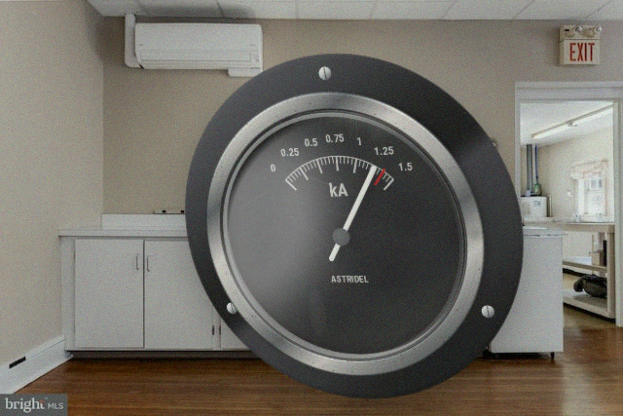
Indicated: 1.25kA
